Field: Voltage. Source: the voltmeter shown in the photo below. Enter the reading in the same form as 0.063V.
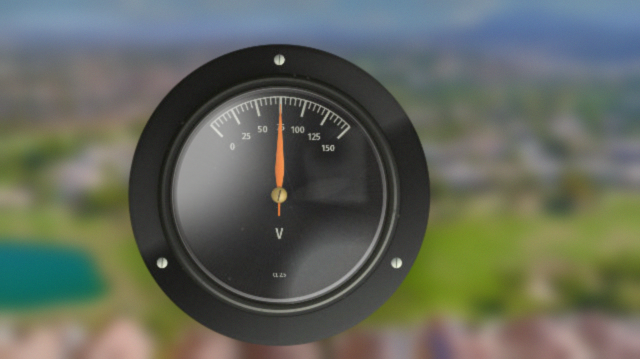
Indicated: 75V
